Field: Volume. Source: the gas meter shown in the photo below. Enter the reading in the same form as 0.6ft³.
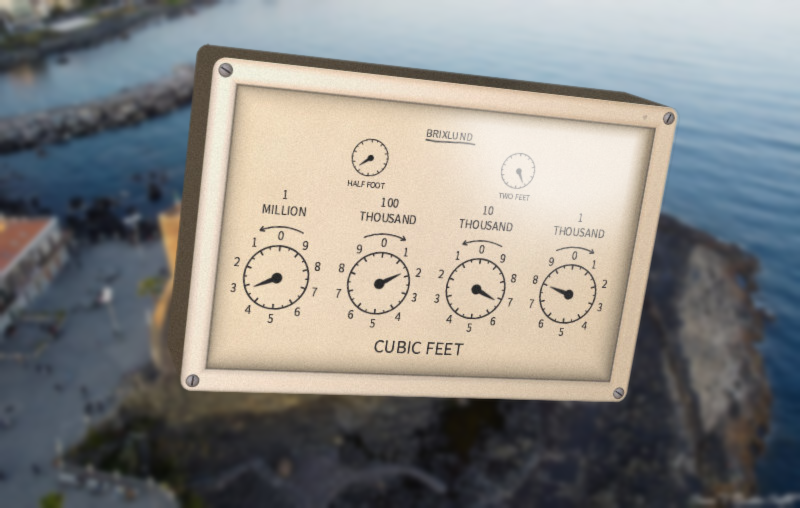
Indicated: 316800ft³
